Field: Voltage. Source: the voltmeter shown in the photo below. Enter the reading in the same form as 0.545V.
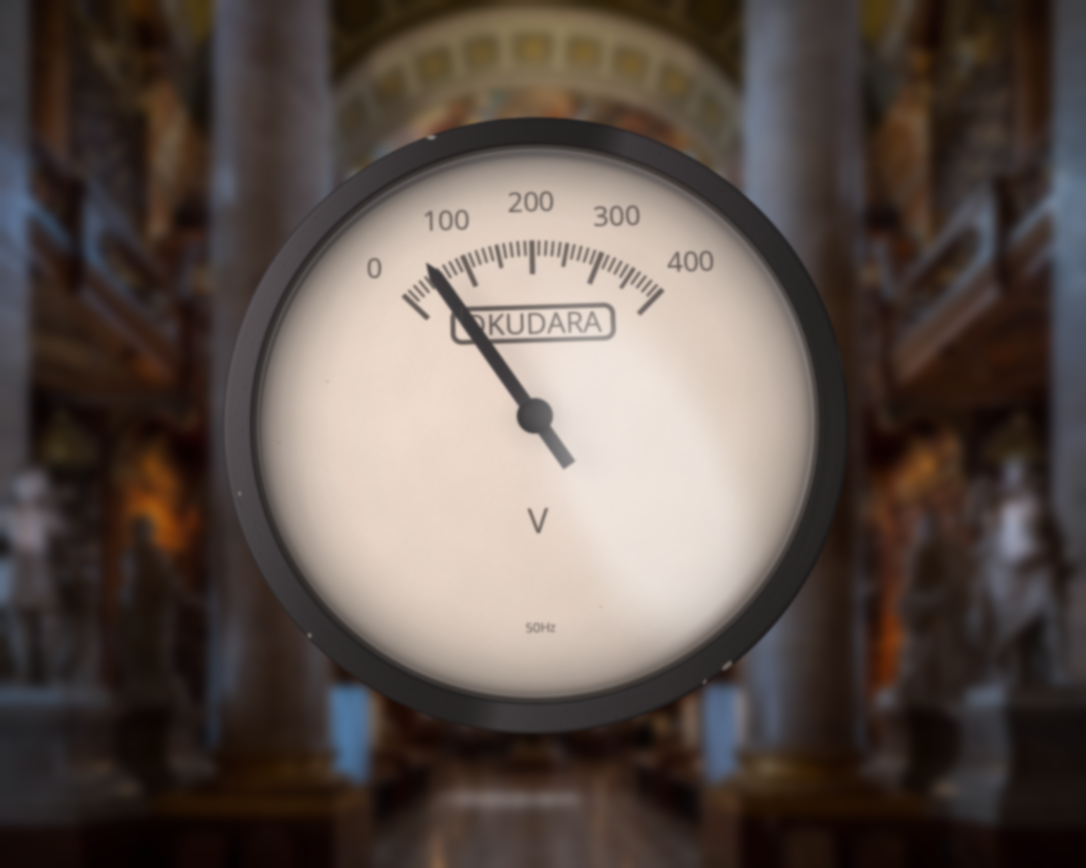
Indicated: 50V
